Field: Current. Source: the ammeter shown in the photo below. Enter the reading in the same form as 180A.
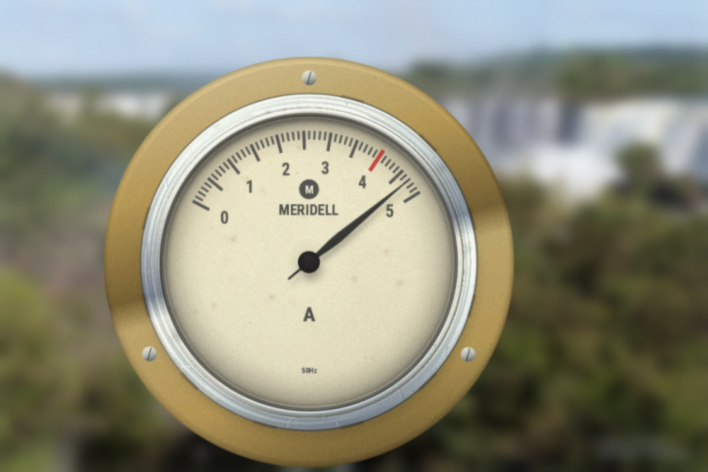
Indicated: 4.7A
